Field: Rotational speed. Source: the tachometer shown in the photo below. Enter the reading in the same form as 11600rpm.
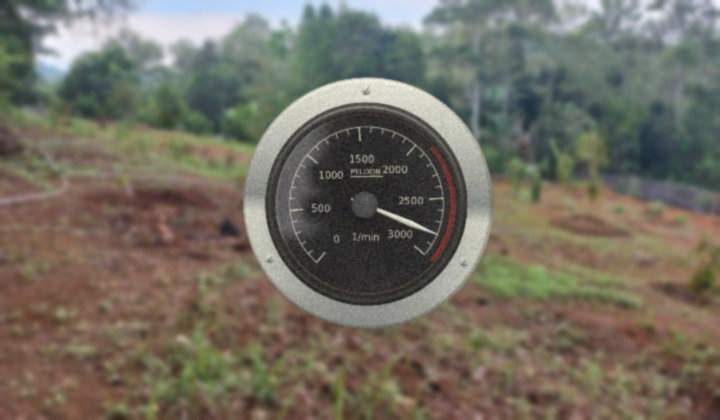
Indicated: 2800rpm
